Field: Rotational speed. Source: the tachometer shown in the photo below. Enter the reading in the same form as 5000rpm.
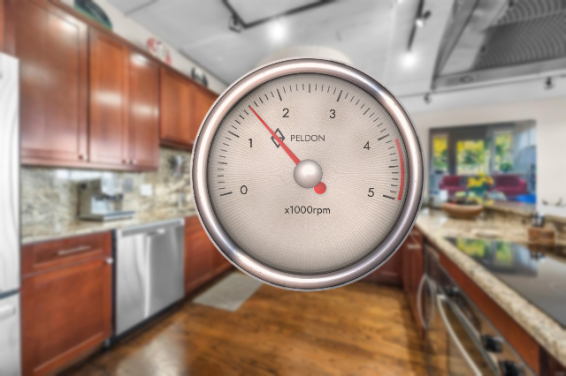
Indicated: 1500rpm
